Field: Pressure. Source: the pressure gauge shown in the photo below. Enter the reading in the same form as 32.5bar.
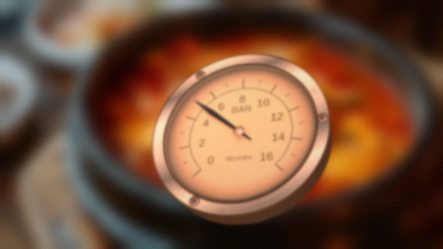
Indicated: 5bar
